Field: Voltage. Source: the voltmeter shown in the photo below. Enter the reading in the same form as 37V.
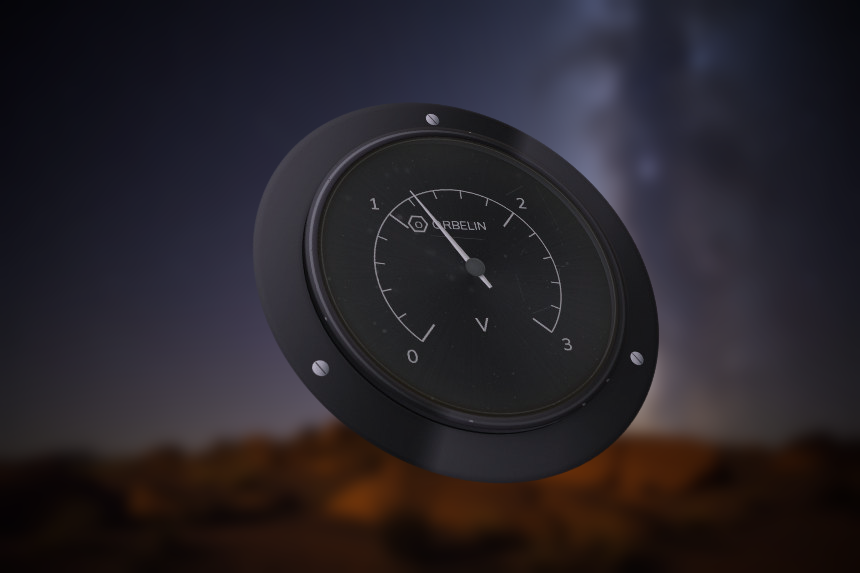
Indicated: 1.2V
